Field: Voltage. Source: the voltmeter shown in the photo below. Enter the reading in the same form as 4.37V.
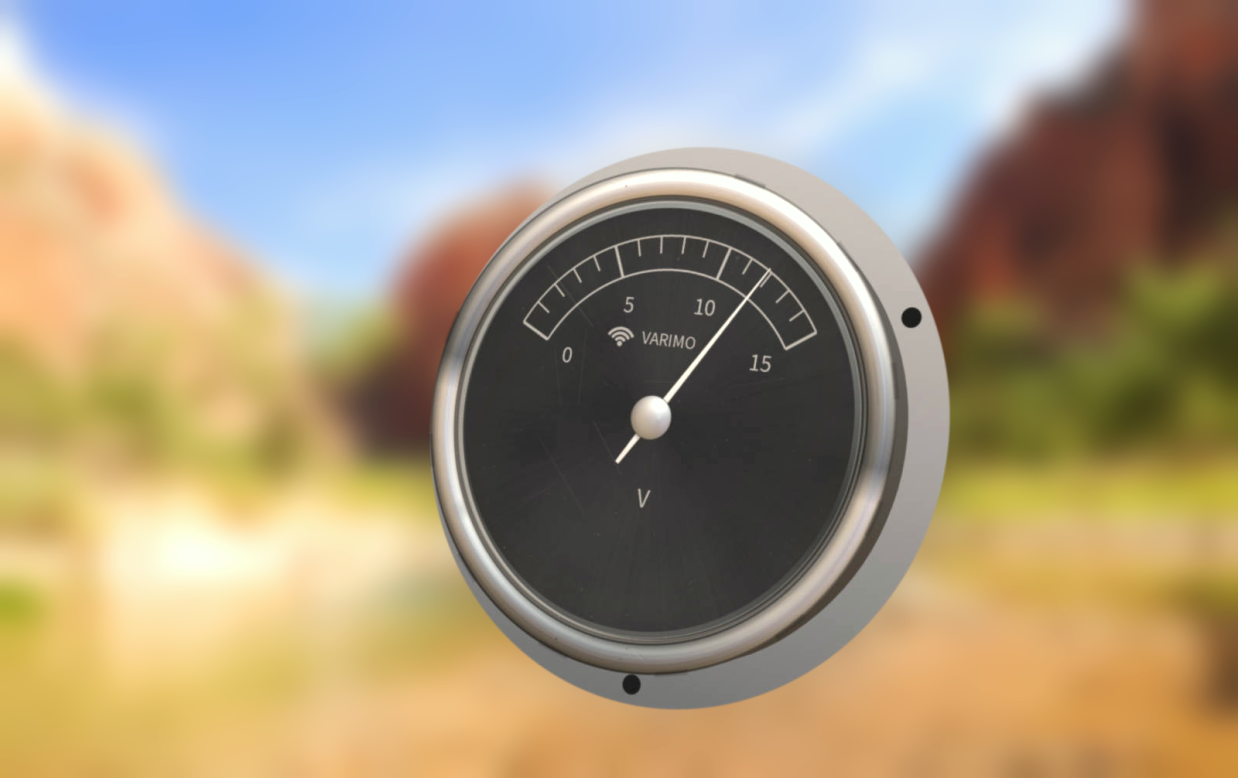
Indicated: 12V
